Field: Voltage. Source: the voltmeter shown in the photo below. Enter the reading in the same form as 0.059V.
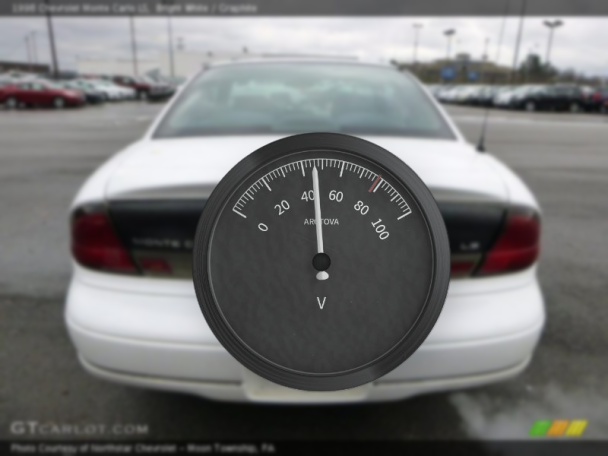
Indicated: 46V
